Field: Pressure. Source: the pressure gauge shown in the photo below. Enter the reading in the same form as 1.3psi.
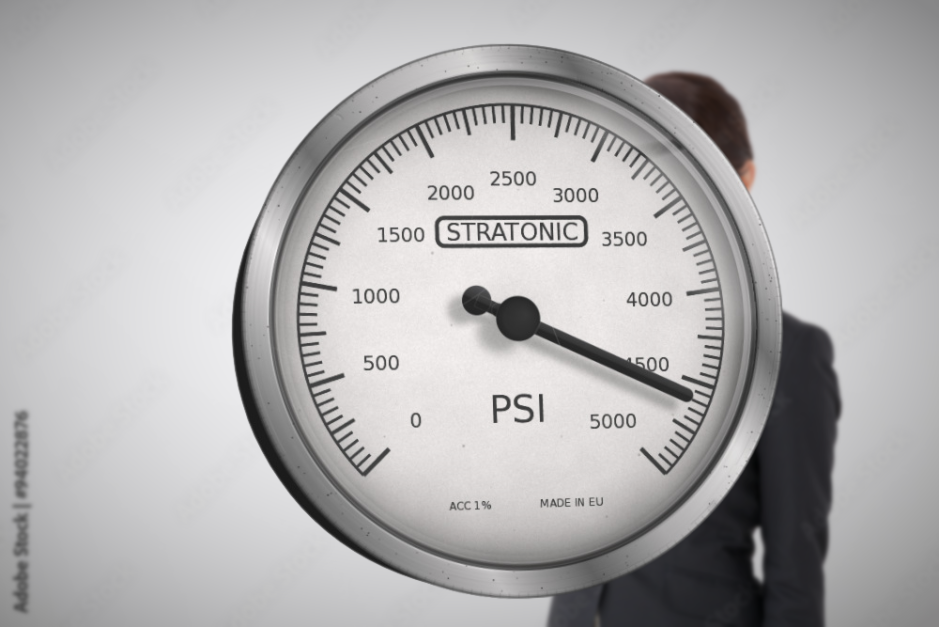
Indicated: 4600psi
